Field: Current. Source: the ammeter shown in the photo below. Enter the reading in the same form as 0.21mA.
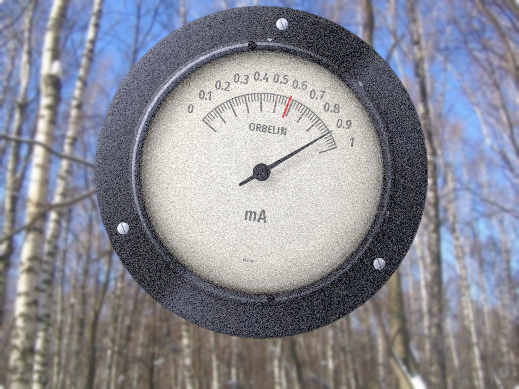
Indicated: 0.9mA
